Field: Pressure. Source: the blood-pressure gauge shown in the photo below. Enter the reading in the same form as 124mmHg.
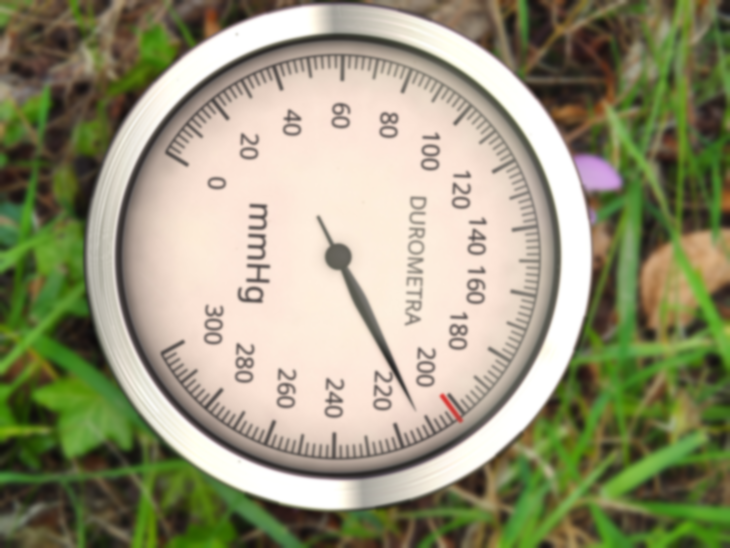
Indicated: 212mmHg
